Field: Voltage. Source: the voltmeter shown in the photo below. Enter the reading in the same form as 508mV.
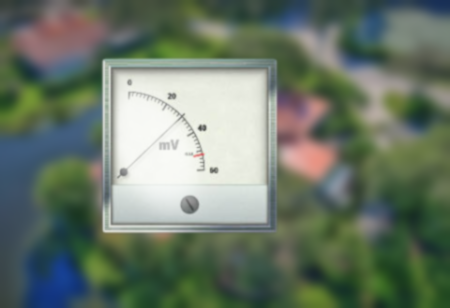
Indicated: 30mV
